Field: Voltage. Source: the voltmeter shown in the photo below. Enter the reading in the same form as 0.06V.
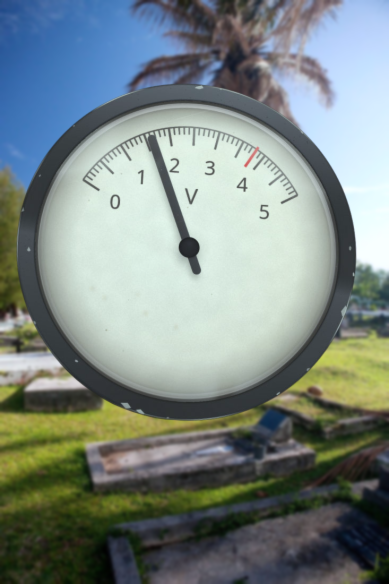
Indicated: 1.6V
